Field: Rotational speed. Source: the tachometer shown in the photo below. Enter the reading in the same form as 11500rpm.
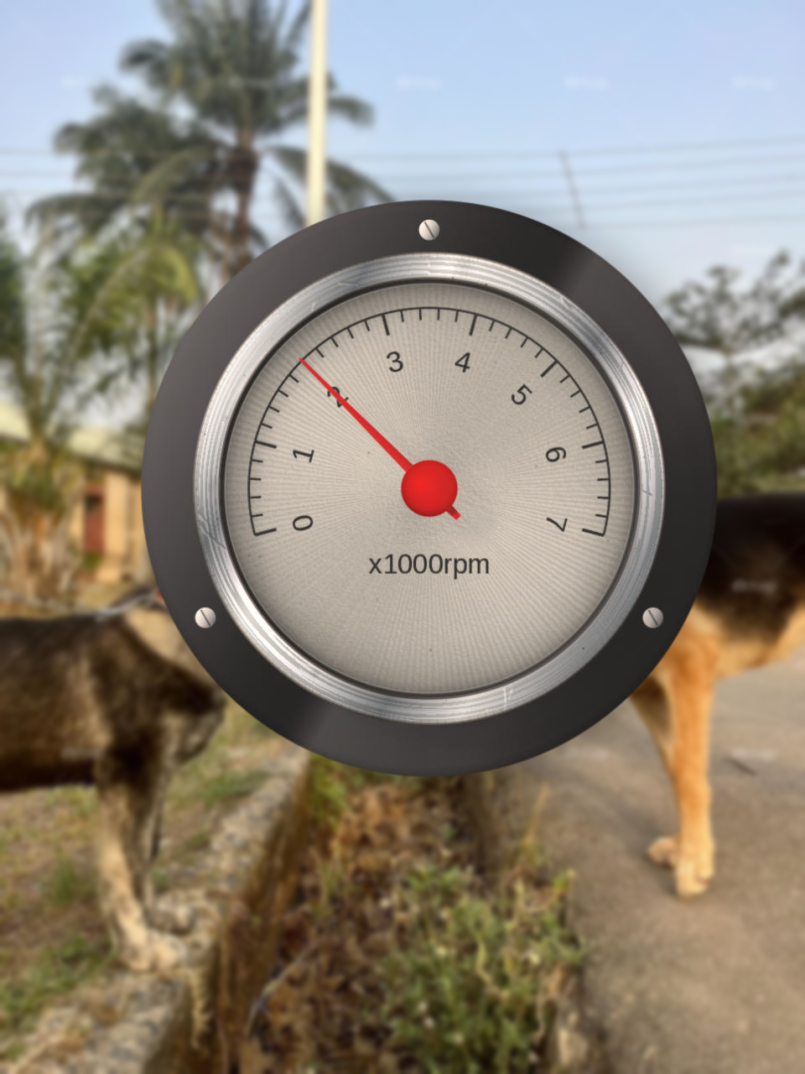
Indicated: 2000rpm
